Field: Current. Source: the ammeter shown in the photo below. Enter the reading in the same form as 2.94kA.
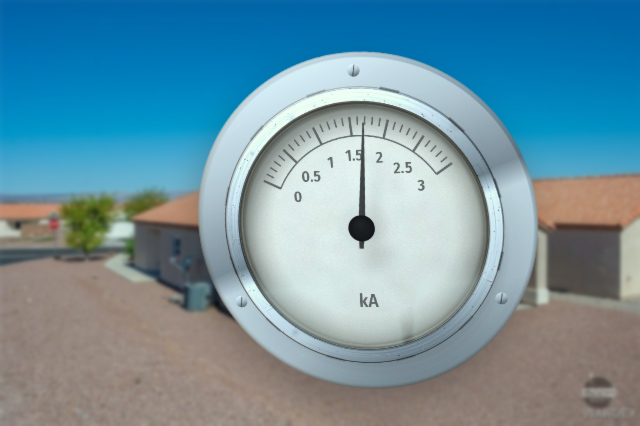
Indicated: 1.7kA
